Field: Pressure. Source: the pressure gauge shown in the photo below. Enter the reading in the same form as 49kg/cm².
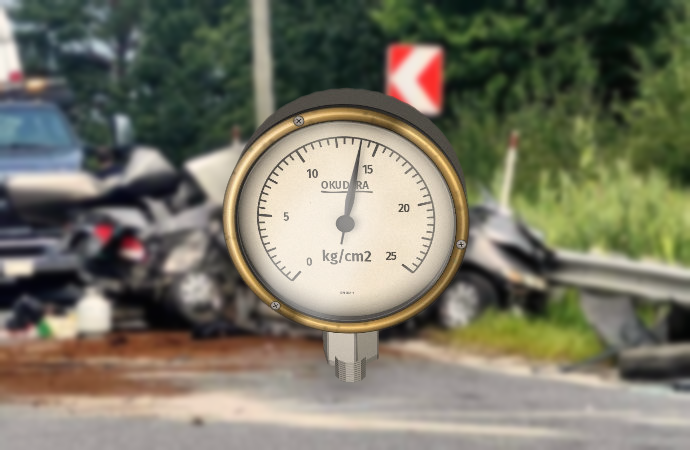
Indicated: 14kg/cm²
